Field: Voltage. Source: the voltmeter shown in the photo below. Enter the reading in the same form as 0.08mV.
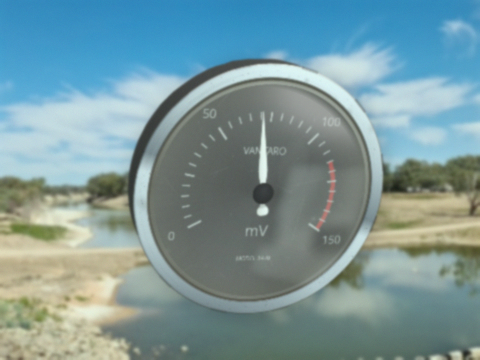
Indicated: 70mV
